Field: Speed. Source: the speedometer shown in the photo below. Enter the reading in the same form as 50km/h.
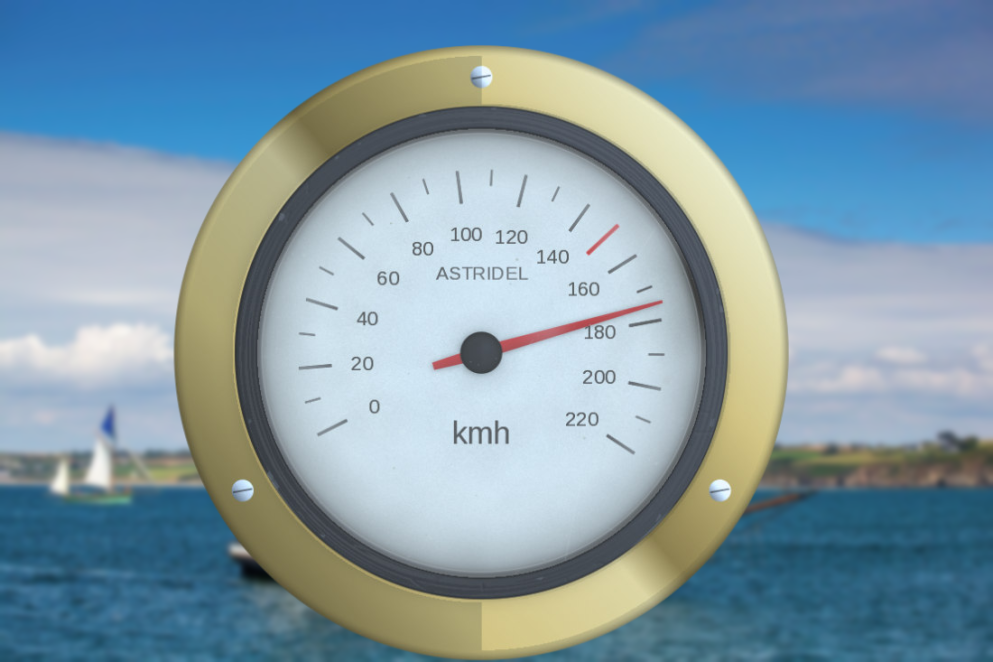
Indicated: 175km/h
